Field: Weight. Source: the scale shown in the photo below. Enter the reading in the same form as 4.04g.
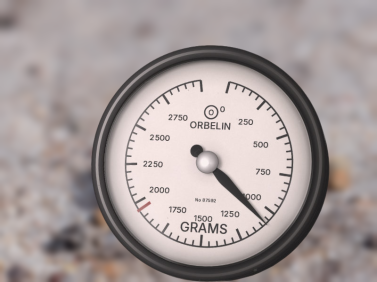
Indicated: 1075g
